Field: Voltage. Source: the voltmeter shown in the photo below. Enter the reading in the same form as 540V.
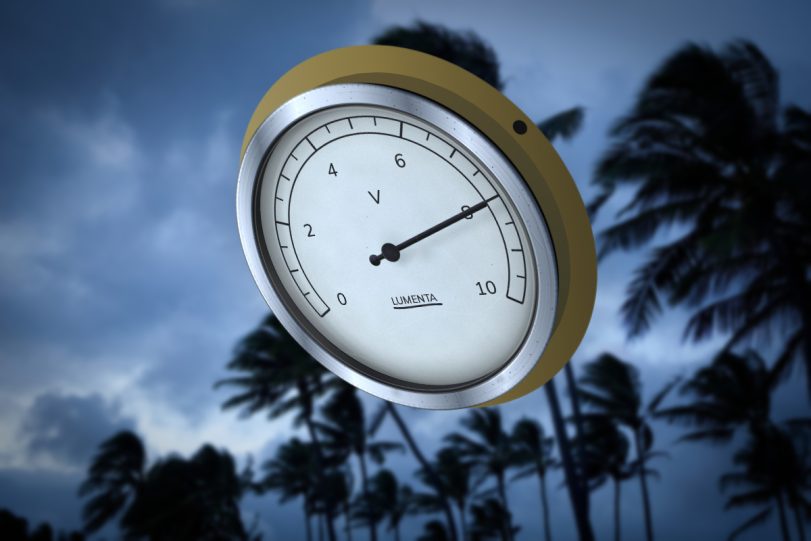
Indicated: 8V
